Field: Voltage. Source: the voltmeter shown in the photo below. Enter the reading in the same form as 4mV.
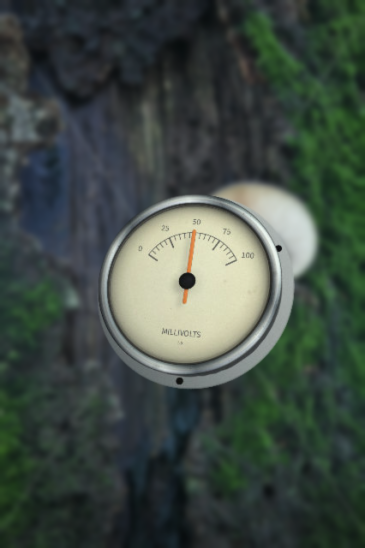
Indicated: 50mV
